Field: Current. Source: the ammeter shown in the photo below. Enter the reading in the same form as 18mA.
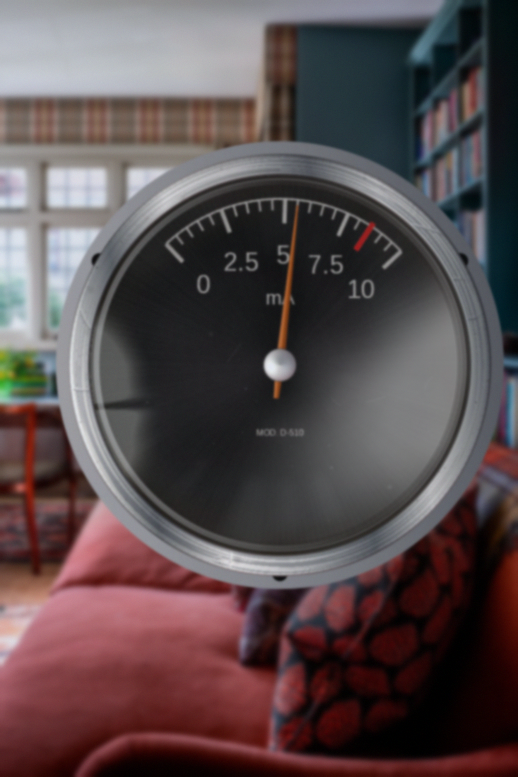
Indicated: 5.5mA
